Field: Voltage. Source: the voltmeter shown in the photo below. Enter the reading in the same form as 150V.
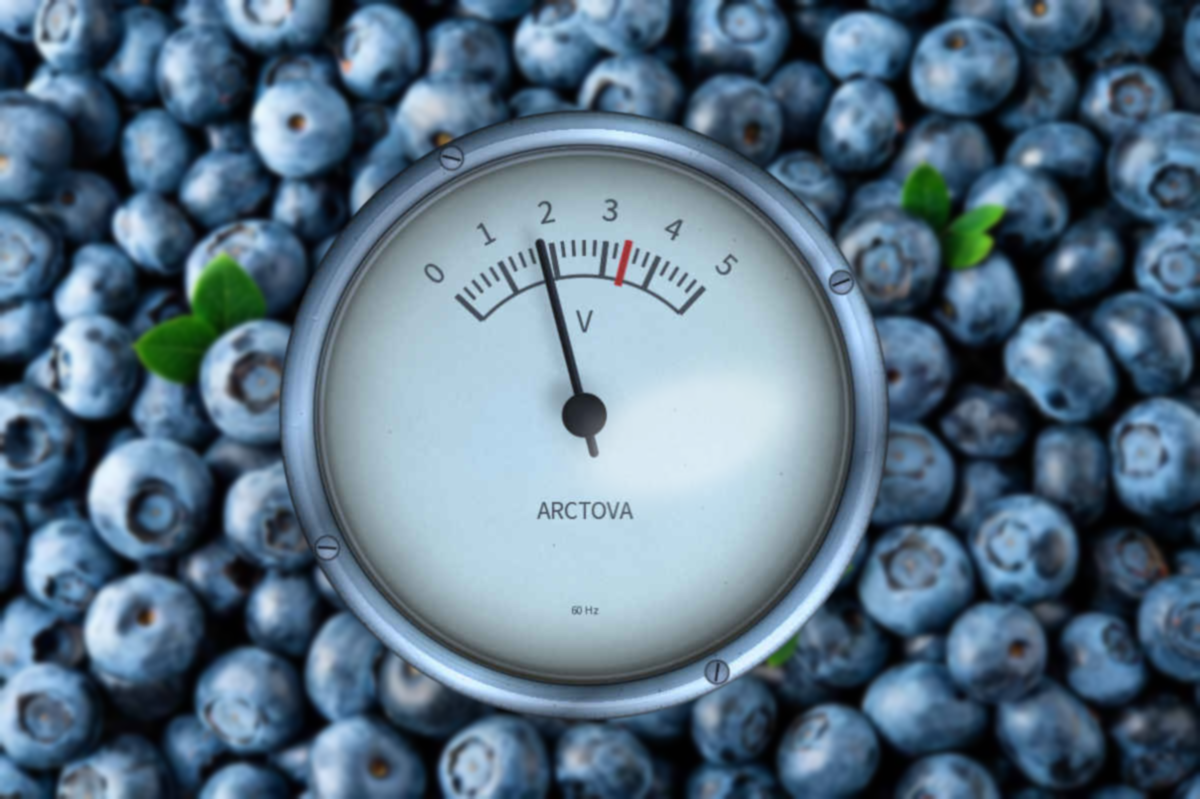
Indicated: 1.8V
